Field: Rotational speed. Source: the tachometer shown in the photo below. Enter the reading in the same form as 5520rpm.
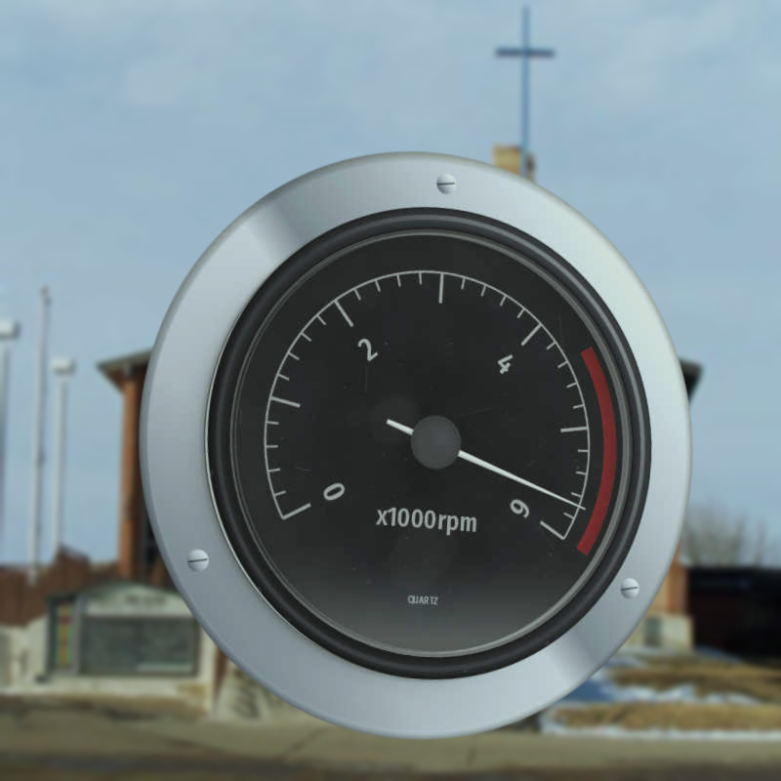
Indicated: 5700rpm
